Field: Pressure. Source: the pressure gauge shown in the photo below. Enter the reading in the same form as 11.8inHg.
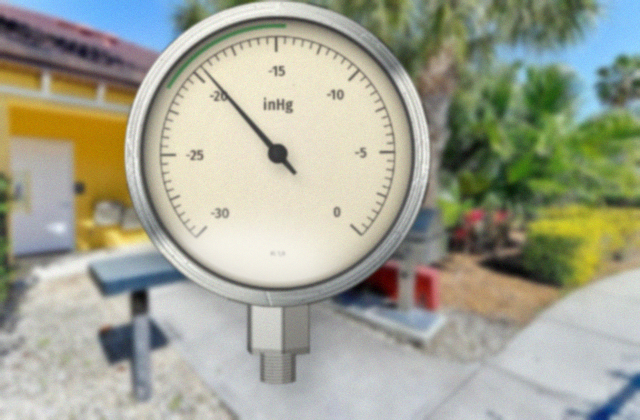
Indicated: -19.5inHg
